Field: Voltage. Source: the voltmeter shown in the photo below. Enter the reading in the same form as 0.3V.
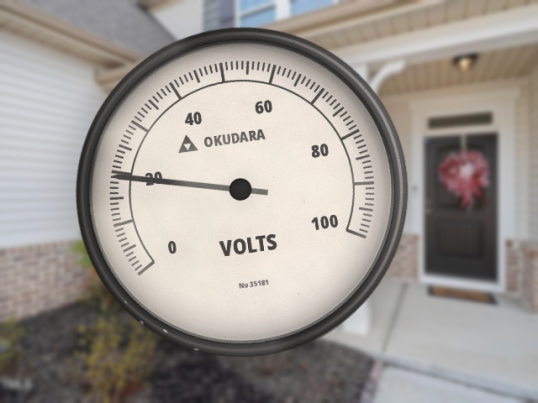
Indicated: 19V
